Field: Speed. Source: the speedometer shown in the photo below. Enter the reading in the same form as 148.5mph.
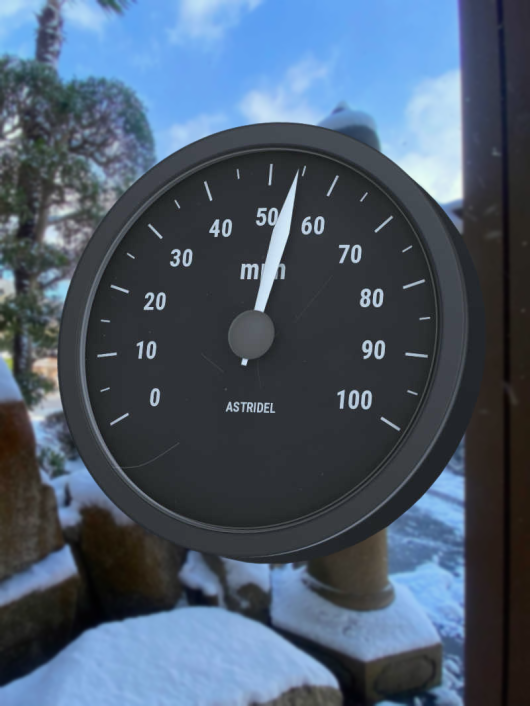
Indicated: 55mph
